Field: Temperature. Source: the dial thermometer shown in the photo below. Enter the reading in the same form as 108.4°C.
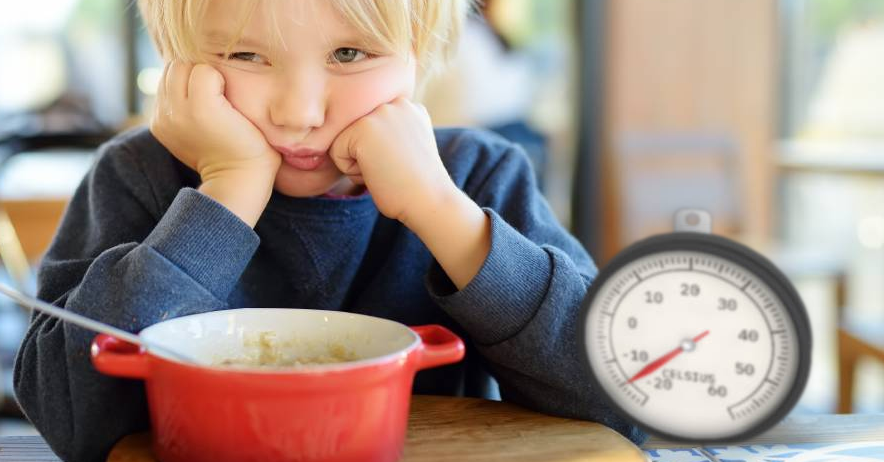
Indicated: -15°C
